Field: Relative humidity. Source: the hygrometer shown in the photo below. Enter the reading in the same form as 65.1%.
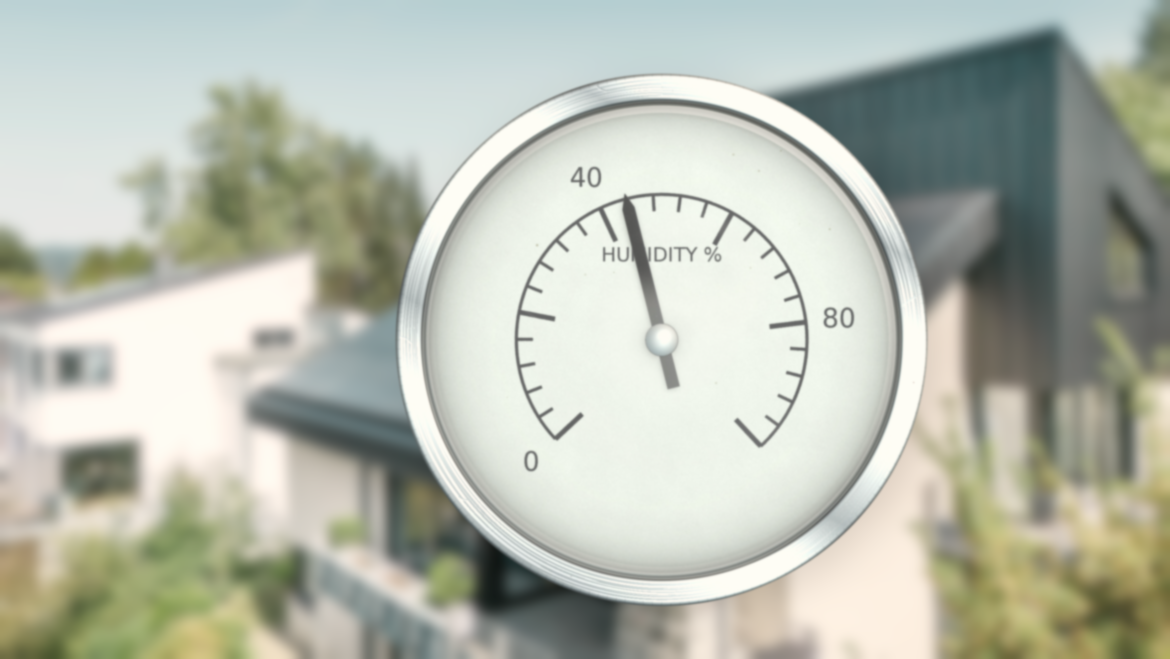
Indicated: 44%
